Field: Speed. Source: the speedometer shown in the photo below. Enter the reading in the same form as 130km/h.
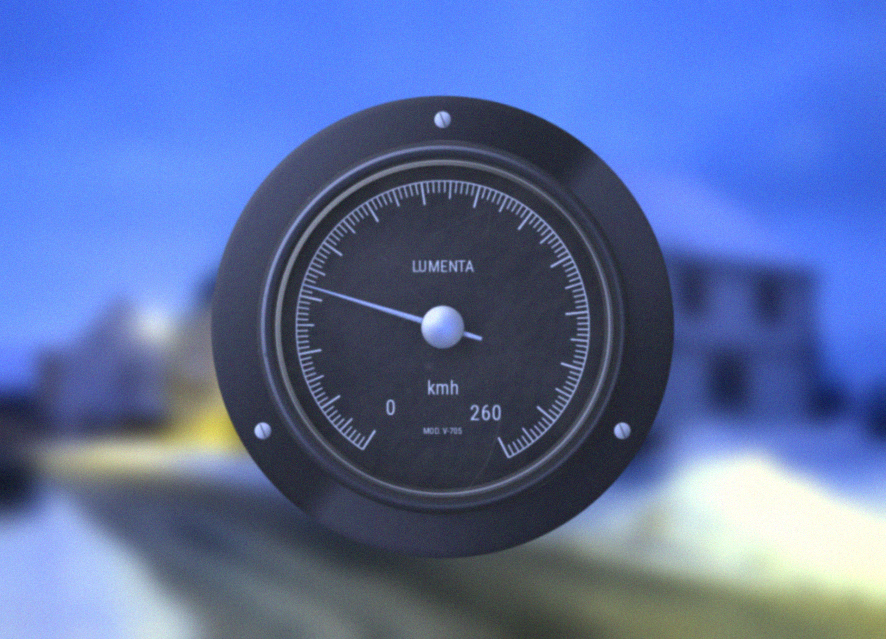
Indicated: 64km/h
